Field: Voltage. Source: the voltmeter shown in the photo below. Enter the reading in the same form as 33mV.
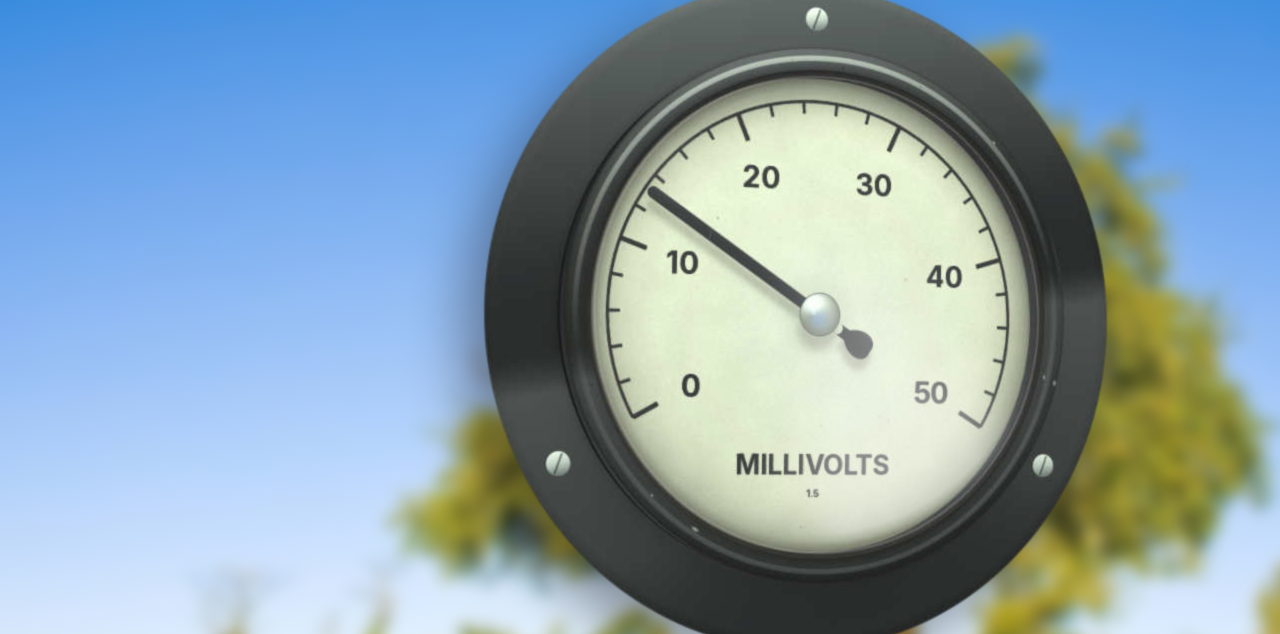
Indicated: 13mV
